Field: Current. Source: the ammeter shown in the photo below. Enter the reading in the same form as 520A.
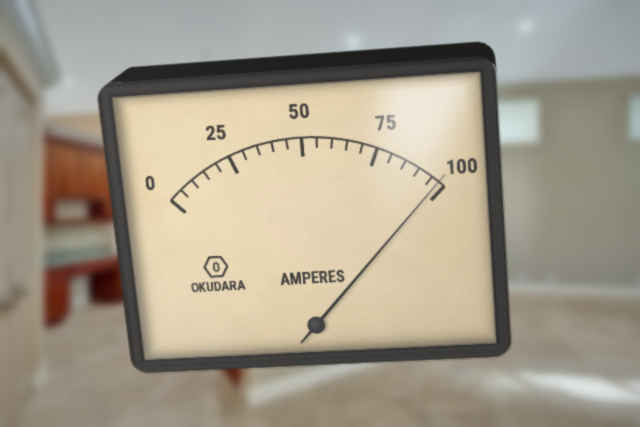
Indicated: 97.5A
